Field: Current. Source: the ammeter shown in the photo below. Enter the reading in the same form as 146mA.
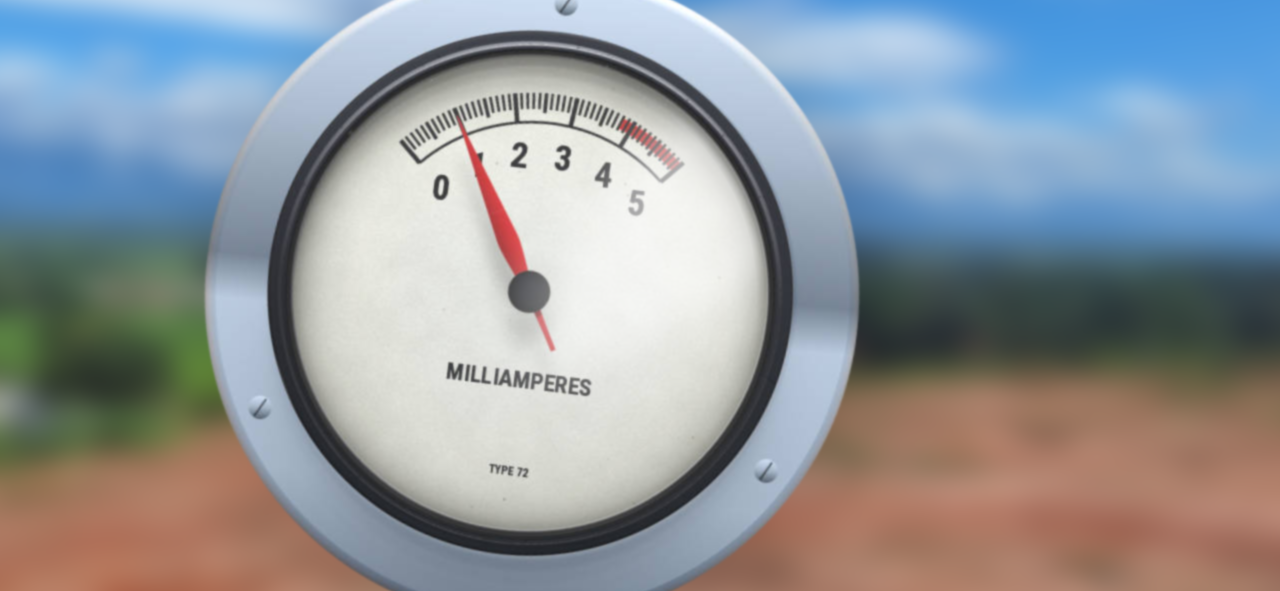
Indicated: 1mA
